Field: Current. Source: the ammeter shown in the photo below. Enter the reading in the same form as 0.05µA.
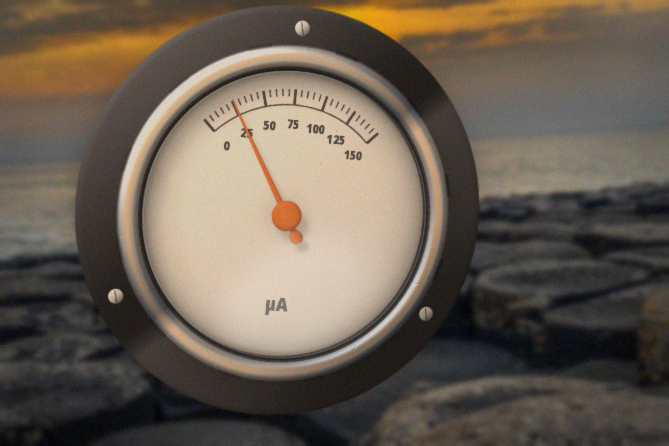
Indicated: 25µA
